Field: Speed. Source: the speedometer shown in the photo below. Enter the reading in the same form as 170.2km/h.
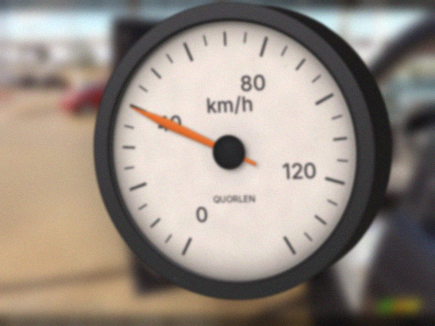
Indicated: 40km/h
